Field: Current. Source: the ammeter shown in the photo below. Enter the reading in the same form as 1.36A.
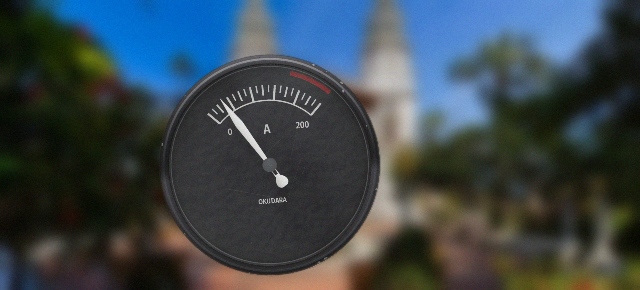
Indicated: 30A
